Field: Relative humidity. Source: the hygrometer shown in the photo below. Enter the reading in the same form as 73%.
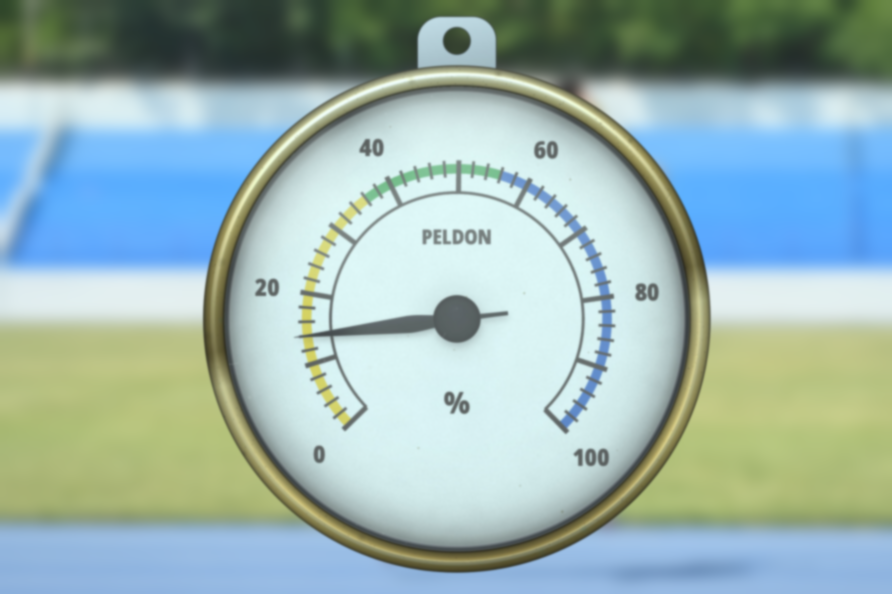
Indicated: 14%
